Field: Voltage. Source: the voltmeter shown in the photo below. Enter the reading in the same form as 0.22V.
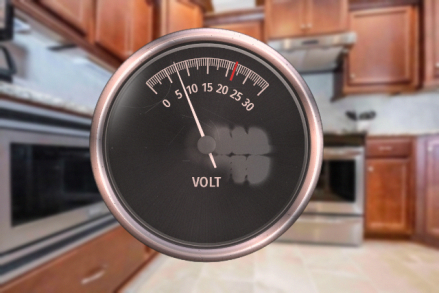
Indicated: 7.5V
